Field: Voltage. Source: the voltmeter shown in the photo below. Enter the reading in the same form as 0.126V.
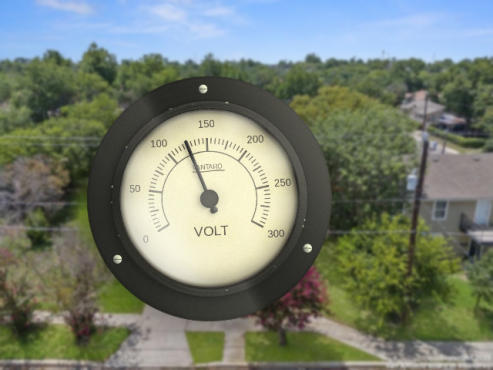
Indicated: 125V
